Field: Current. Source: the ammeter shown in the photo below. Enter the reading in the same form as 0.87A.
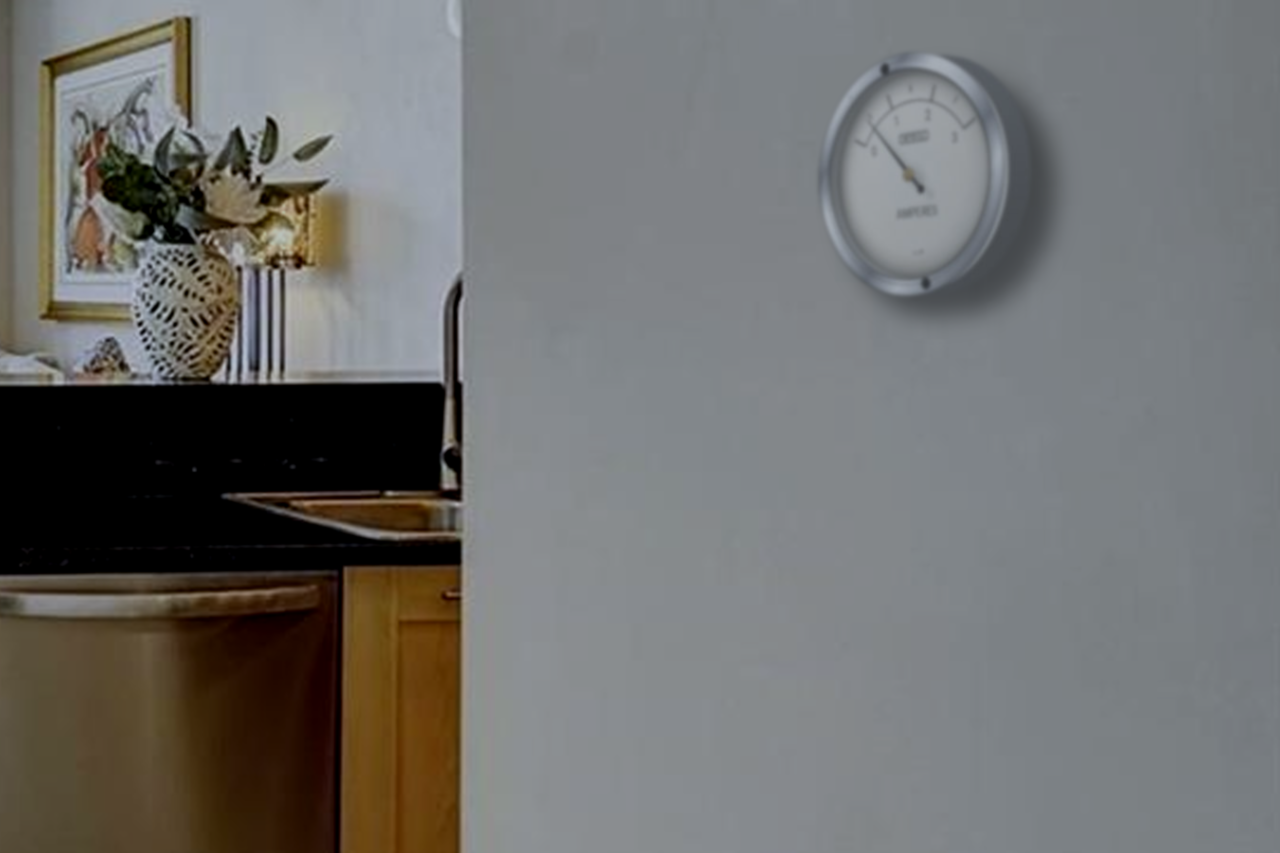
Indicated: 0.5A
